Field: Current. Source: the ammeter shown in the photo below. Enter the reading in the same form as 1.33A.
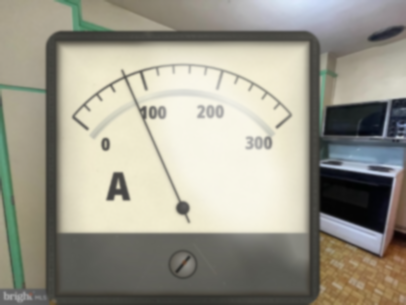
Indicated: 80A
